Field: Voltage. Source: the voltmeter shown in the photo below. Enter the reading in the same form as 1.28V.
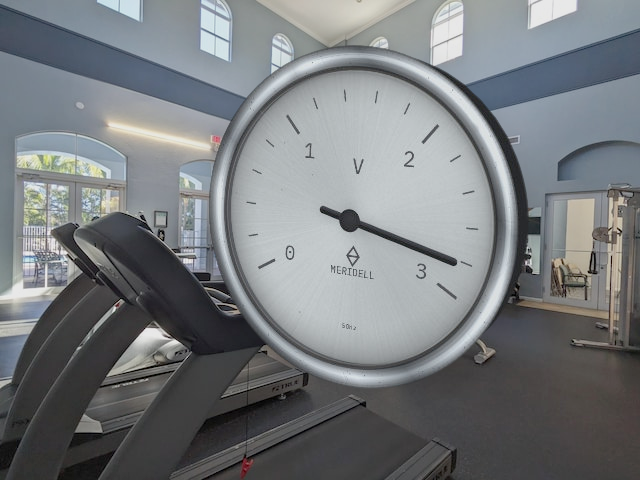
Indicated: 2.8V
